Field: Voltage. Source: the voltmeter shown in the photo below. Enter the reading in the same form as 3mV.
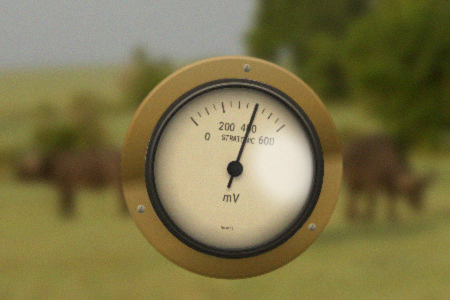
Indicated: 400mV
